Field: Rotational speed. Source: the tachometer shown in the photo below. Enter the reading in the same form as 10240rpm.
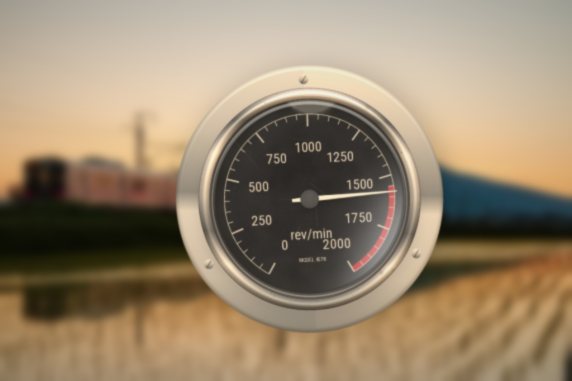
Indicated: 1575rpm
